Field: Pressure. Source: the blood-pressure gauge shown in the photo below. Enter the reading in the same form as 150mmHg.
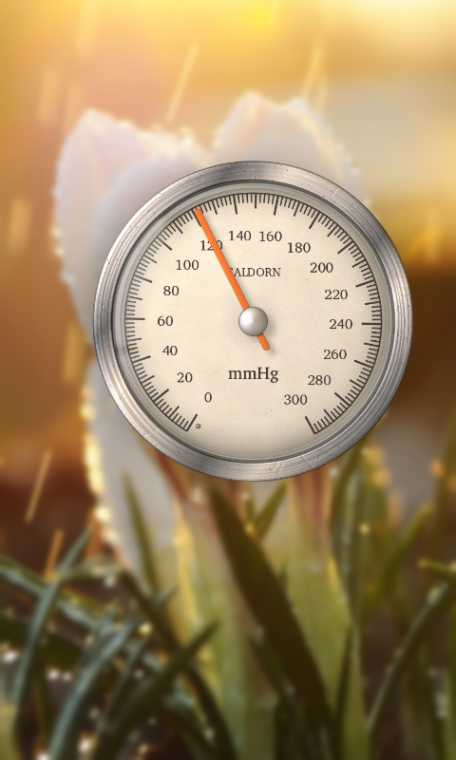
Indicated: 122mmHg
